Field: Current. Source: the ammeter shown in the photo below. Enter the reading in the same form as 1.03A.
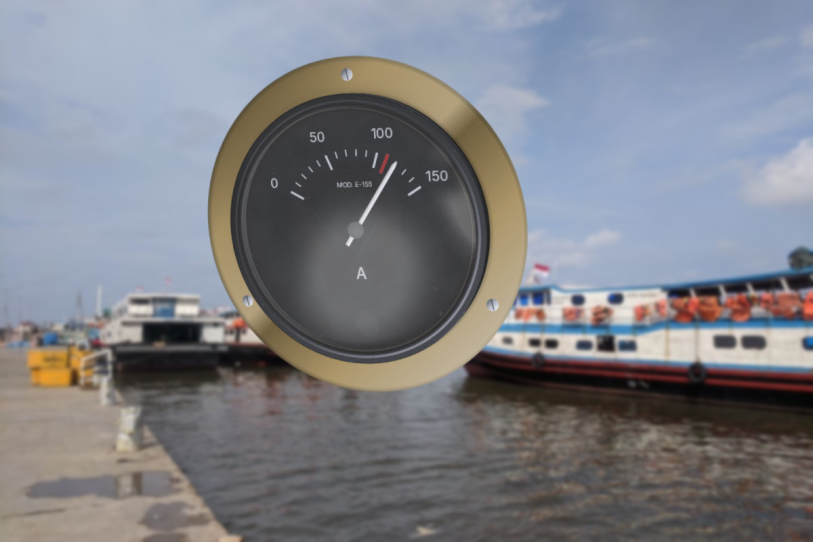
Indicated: 120A
